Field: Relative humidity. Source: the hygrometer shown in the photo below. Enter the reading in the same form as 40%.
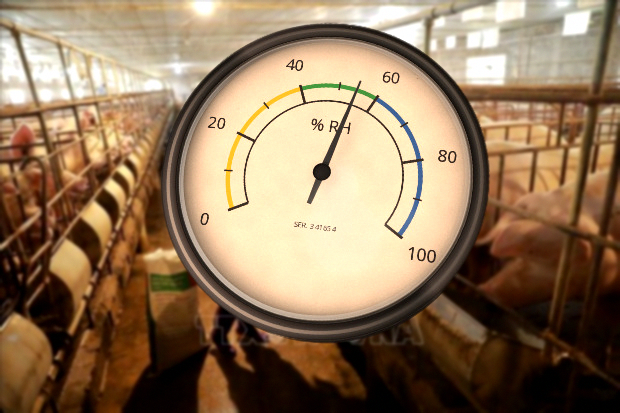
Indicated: 55%
